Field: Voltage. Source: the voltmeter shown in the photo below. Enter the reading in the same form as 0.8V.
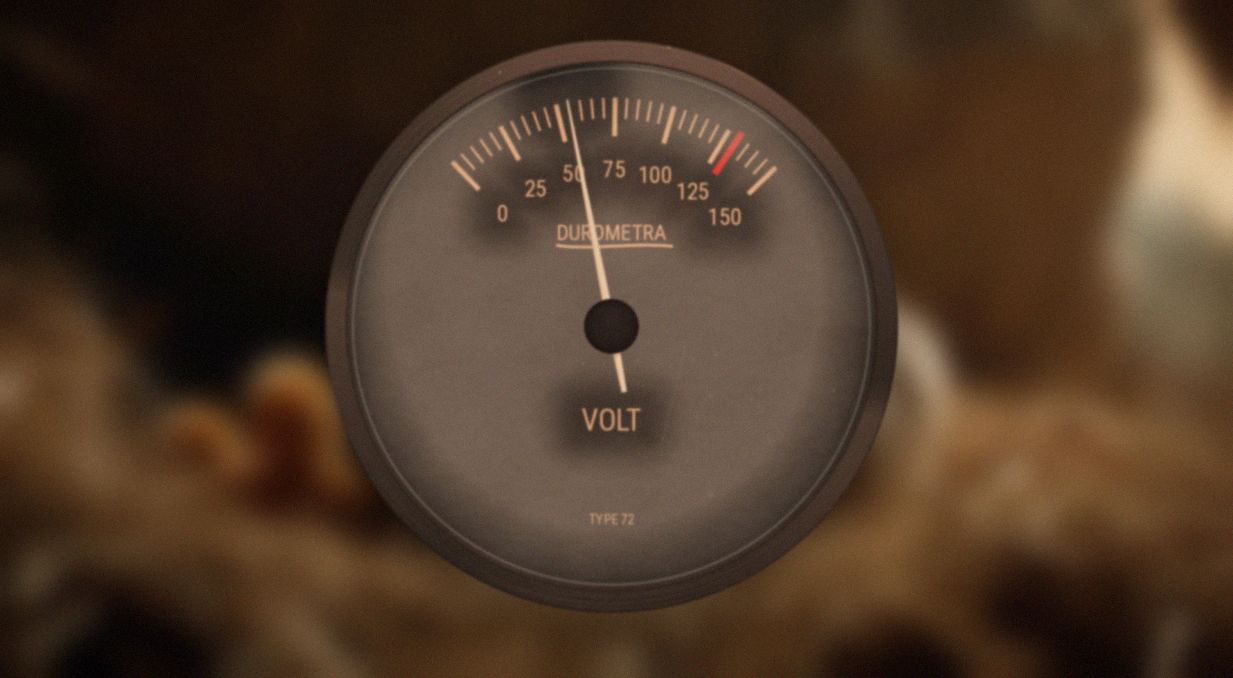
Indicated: 55V
